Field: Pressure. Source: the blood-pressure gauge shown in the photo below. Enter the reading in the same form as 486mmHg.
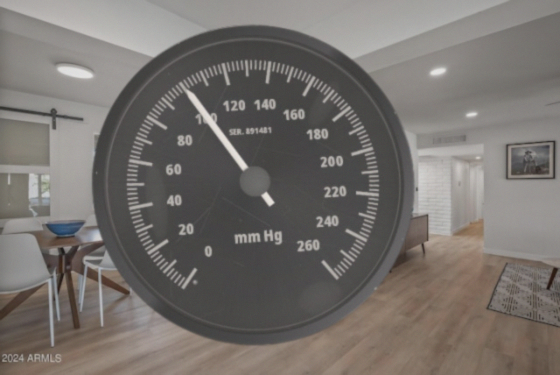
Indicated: 100mmHg
